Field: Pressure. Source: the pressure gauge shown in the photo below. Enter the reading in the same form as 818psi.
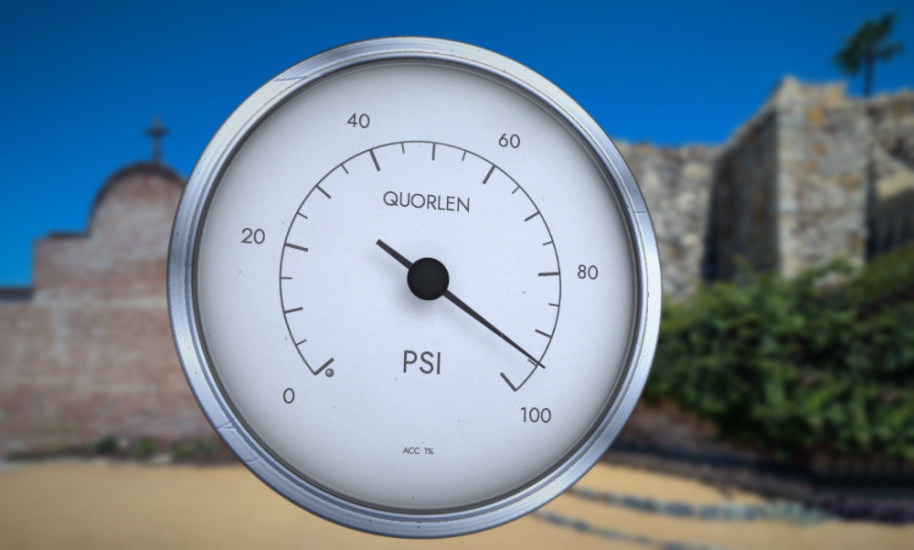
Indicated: 95psi
